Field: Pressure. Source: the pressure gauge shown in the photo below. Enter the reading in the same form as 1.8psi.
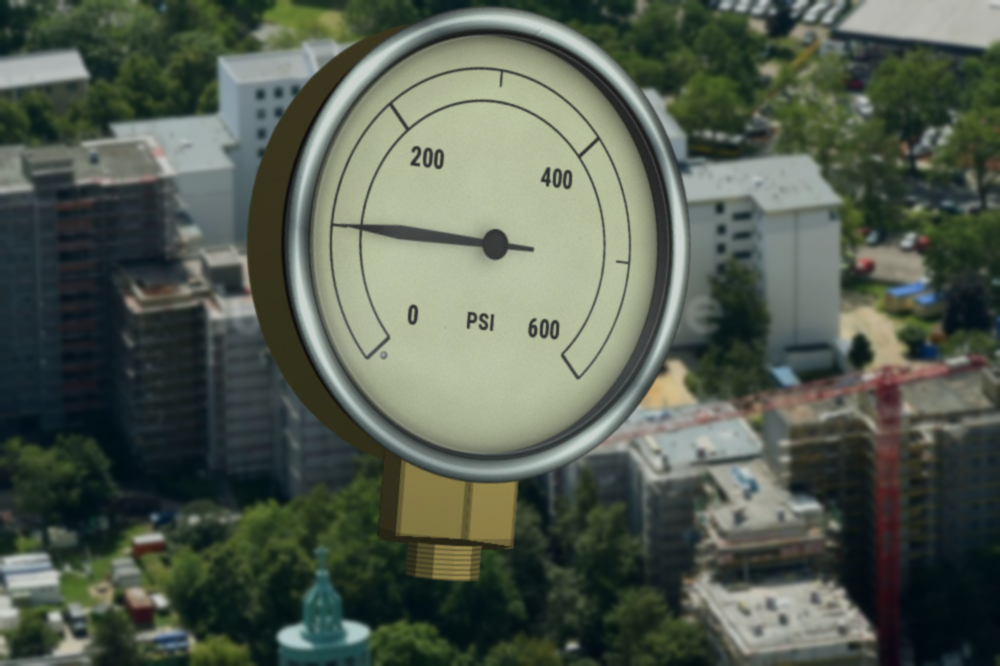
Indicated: 100psi
